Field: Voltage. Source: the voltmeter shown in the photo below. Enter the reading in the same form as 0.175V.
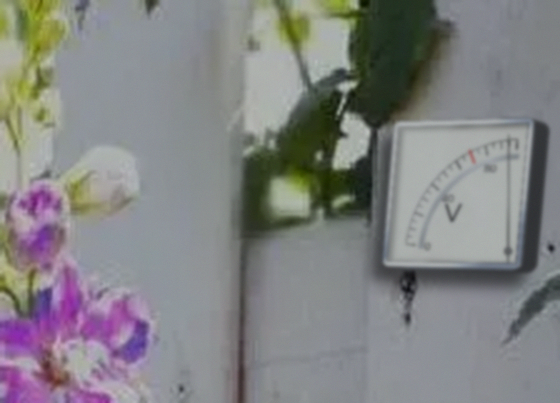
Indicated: 95V
